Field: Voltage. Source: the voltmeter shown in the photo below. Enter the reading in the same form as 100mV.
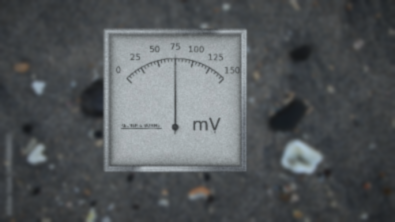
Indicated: 75mV
